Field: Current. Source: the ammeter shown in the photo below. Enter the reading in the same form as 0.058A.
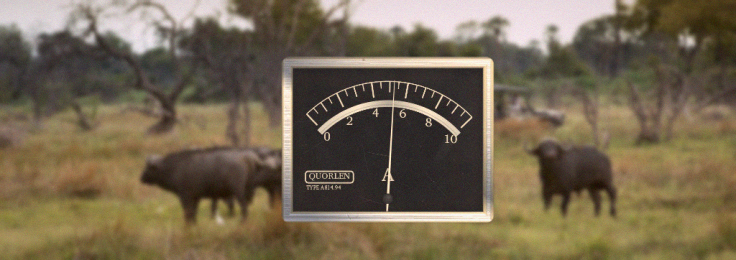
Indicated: 5.25A
